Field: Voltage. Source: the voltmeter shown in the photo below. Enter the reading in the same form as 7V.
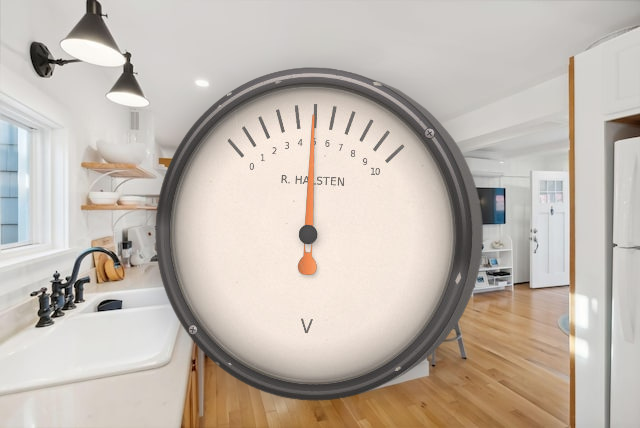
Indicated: 5V
